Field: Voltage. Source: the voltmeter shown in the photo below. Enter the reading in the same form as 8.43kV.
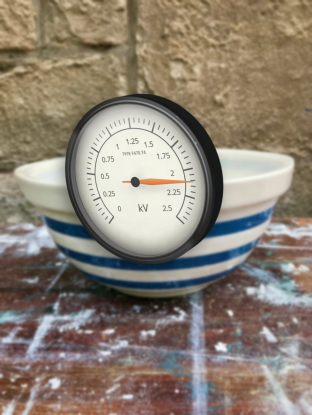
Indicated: 2.1kV
